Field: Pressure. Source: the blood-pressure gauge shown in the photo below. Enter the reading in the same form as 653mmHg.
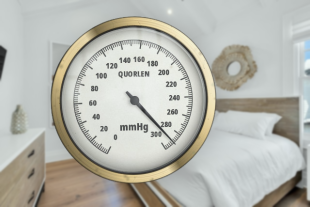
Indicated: 290mmHg
